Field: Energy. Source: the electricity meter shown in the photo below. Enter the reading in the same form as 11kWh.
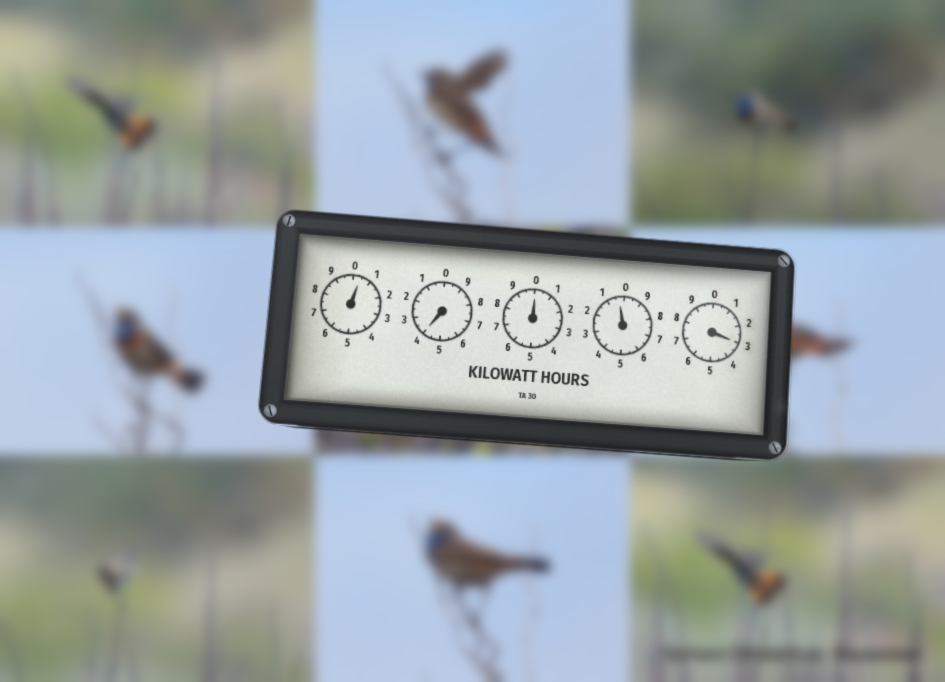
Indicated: 4003kWh
